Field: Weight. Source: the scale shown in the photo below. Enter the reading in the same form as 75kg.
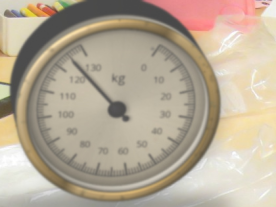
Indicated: 125kg
